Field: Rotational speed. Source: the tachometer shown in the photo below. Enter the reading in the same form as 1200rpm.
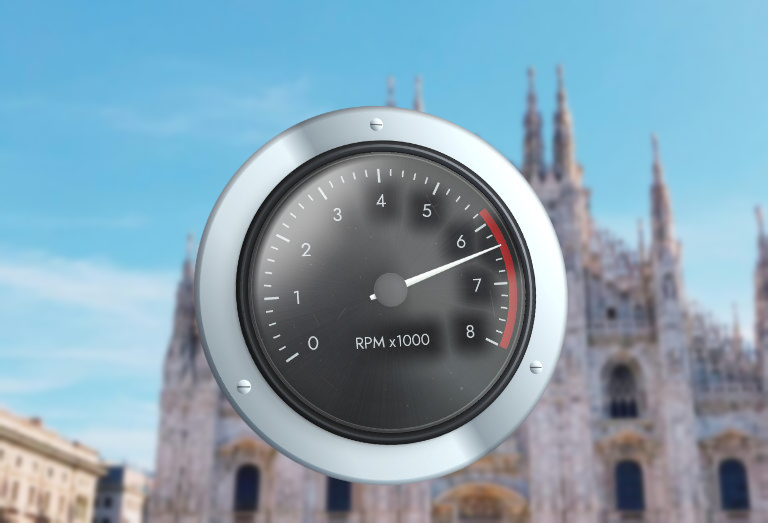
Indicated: 6400rpm
